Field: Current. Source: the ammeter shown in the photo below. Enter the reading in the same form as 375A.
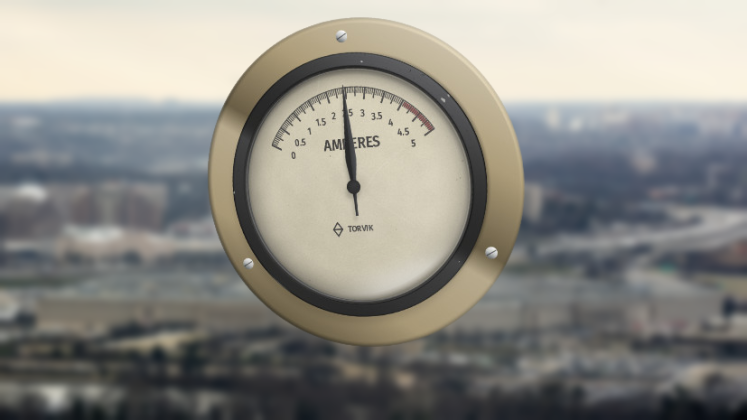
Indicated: 2.5A
